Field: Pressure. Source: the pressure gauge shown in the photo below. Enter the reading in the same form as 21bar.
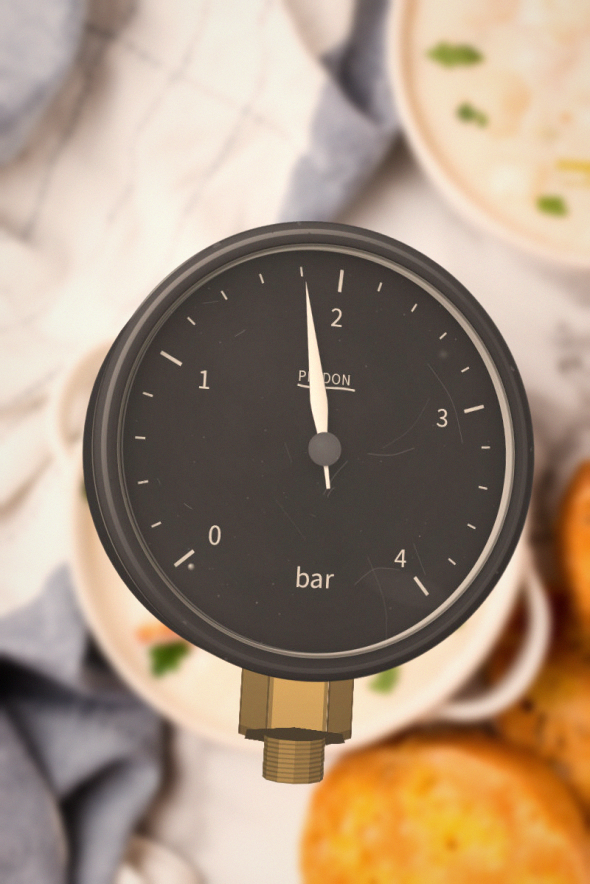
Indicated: 1.8bar
